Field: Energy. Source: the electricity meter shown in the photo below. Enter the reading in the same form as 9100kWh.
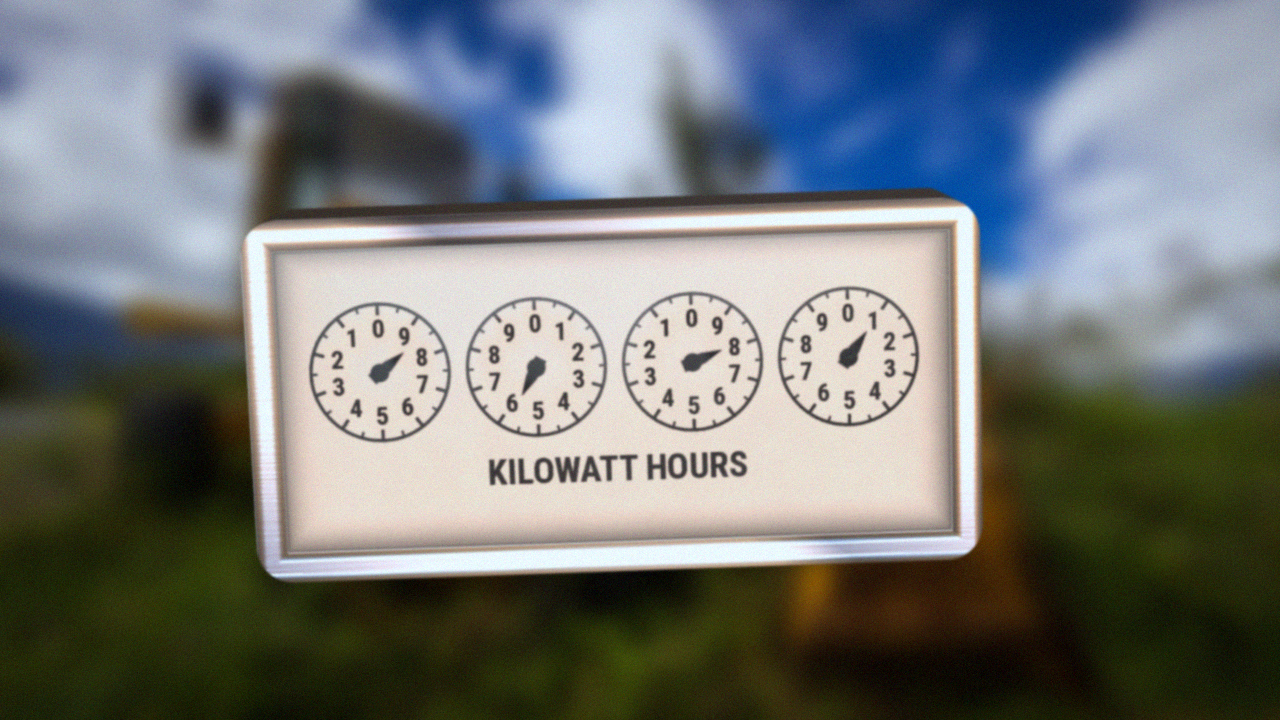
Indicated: 8581kWh
